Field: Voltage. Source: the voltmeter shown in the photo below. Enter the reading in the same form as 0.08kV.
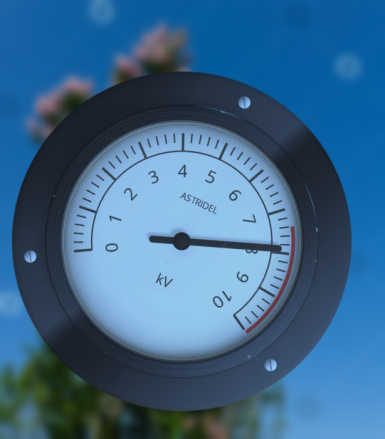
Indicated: 7.9kV
